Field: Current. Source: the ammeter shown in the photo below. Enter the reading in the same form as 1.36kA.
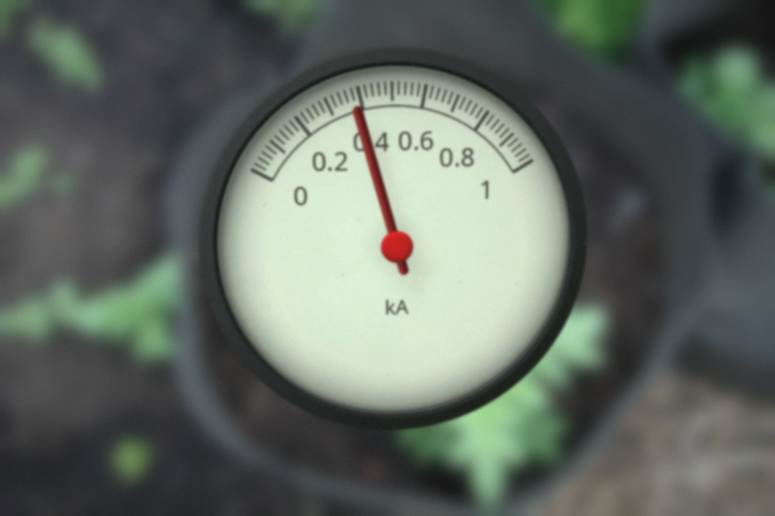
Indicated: 0.38kA
